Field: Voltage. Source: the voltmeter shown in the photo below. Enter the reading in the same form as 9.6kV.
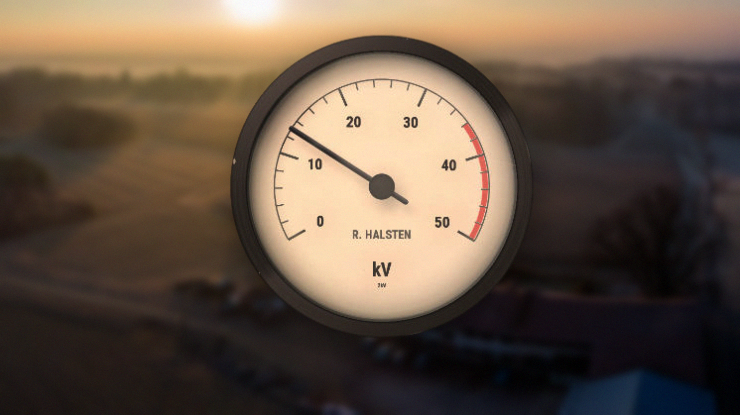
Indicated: 13kV
